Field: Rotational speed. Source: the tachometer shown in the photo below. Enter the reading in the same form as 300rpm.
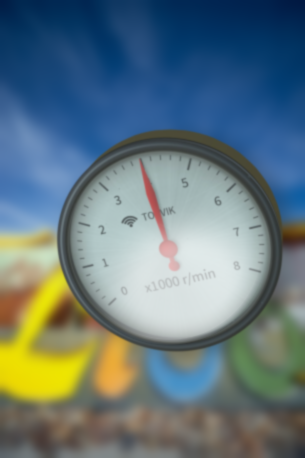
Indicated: 4000rpm
